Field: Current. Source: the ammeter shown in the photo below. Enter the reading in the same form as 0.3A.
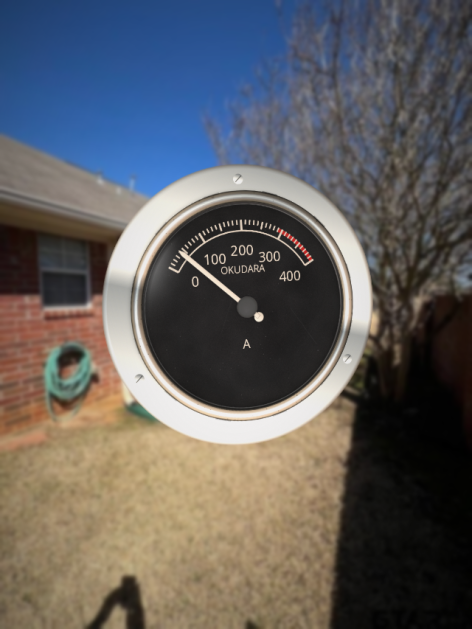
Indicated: 40A
